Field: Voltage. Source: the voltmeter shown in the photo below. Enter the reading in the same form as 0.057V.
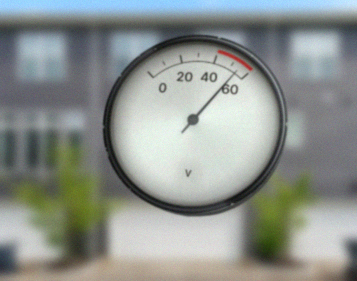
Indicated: 55V
